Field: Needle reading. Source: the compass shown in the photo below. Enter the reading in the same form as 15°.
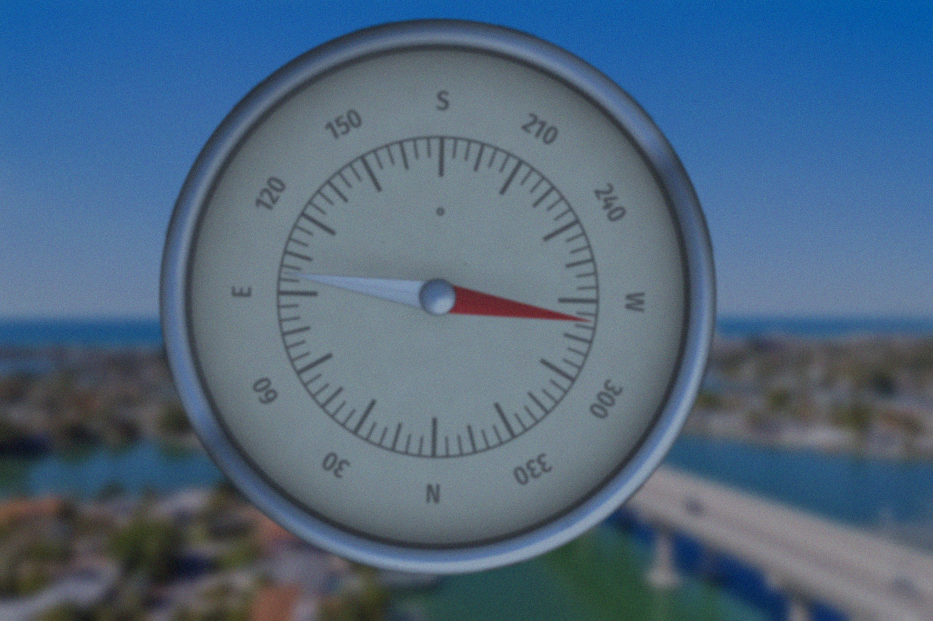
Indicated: 277.5°
